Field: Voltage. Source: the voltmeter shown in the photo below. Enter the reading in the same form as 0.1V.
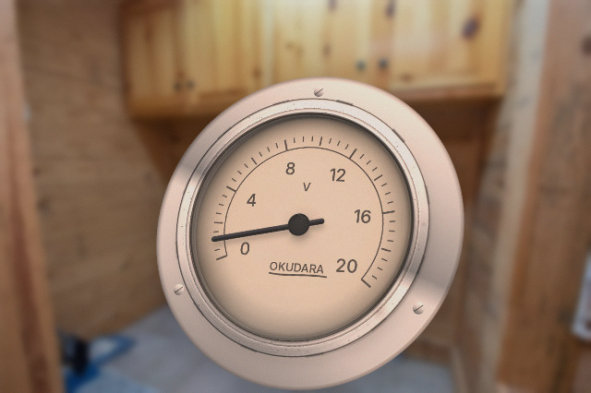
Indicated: 1V
